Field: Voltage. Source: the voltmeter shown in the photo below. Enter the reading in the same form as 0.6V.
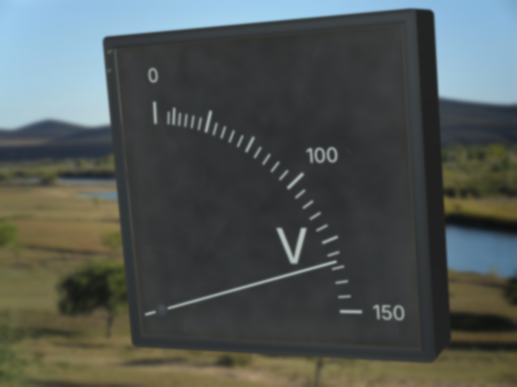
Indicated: 132.5V
